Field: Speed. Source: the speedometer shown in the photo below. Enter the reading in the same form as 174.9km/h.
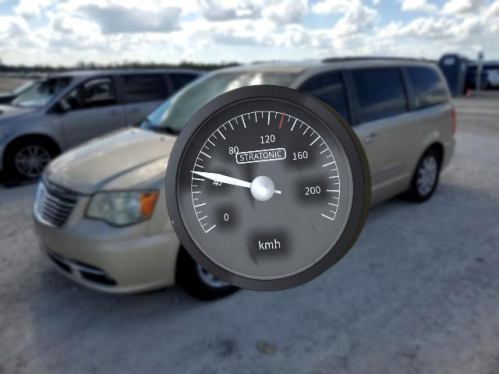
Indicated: 45km/h
